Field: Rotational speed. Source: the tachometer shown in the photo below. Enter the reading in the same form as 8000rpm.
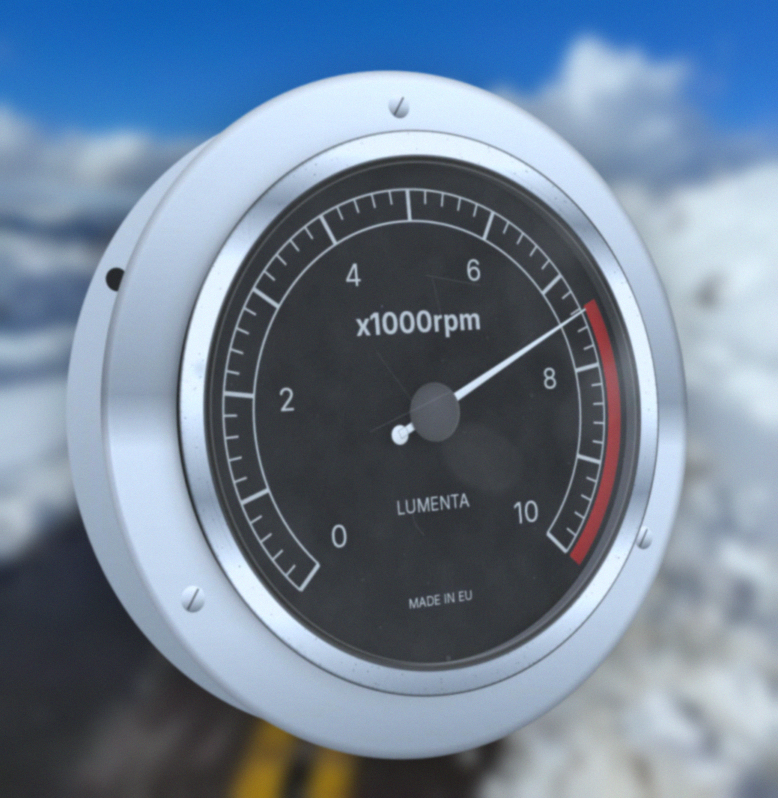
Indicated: 7400rpm
